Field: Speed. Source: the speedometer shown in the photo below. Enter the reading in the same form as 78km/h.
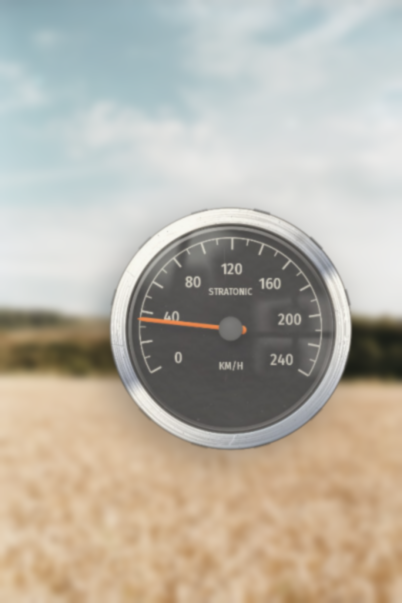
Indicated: 35km/h
